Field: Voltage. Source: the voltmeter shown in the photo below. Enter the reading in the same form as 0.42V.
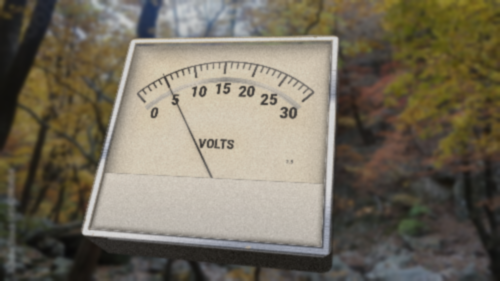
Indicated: 5V
